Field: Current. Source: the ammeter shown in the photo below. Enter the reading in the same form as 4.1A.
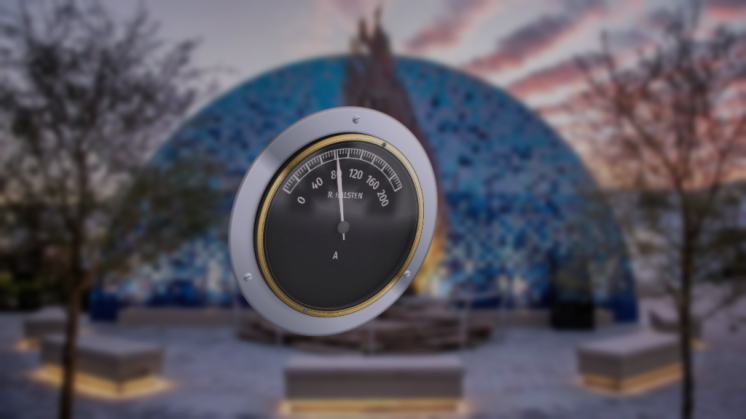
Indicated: 80A
